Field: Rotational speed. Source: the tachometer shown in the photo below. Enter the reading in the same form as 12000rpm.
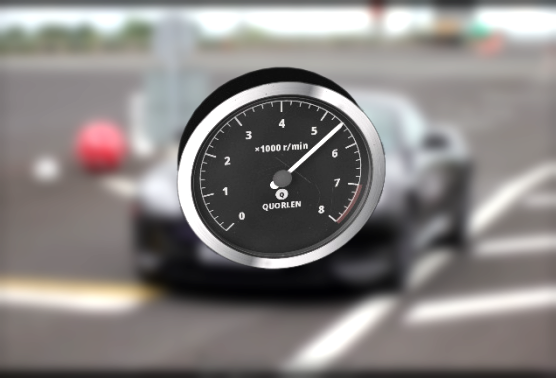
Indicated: 5400rpm
